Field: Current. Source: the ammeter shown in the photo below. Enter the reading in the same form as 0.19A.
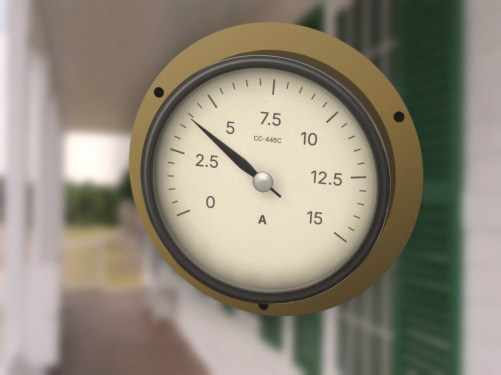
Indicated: 4A
